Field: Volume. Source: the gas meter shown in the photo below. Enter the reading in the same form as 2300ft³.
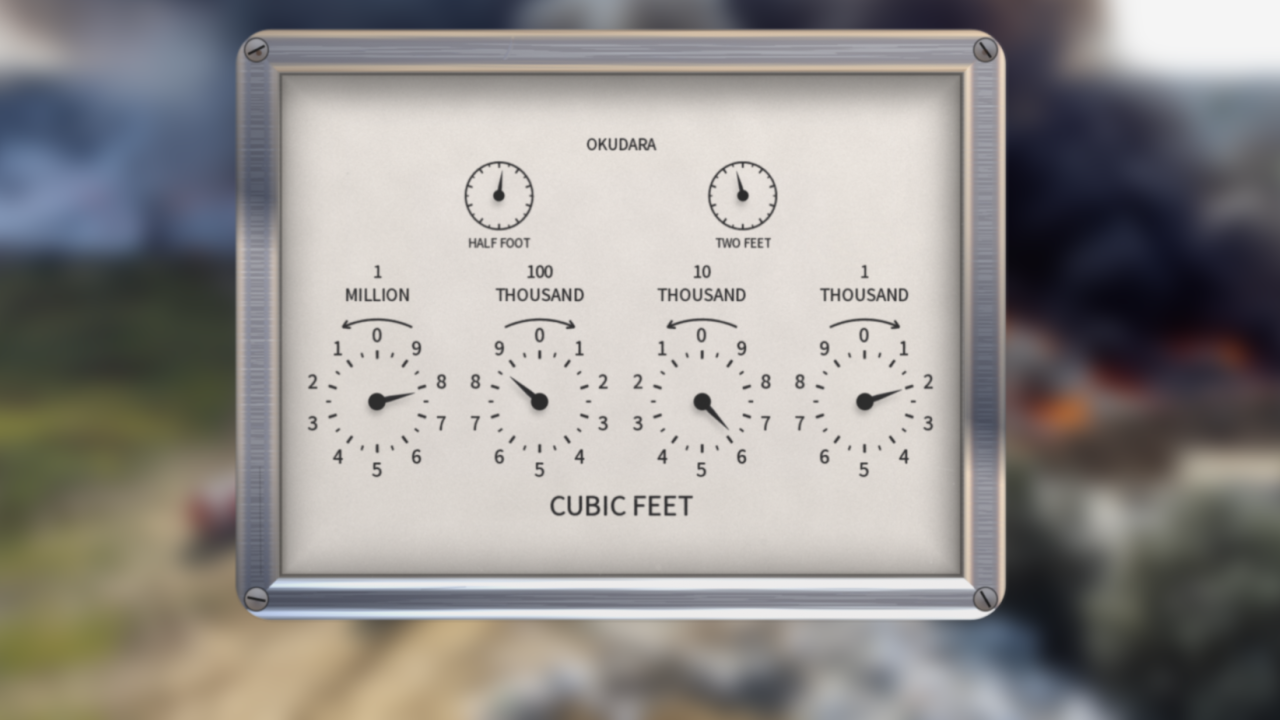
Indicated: 786200ft³
